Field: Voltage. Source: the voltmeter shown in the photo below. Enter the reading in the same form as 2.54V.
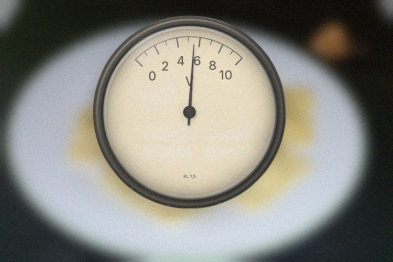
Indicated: 5.5V
